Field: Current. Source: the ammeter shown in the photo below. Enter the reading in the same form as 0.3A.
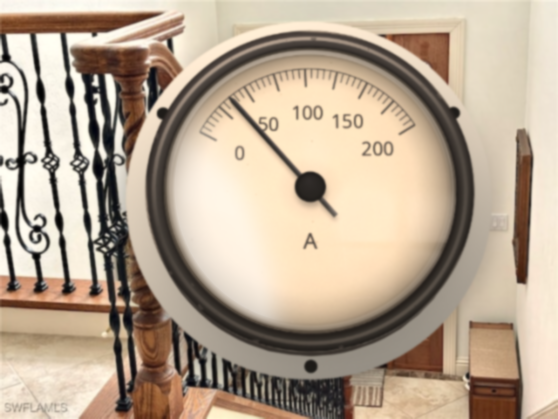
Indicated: 35A
